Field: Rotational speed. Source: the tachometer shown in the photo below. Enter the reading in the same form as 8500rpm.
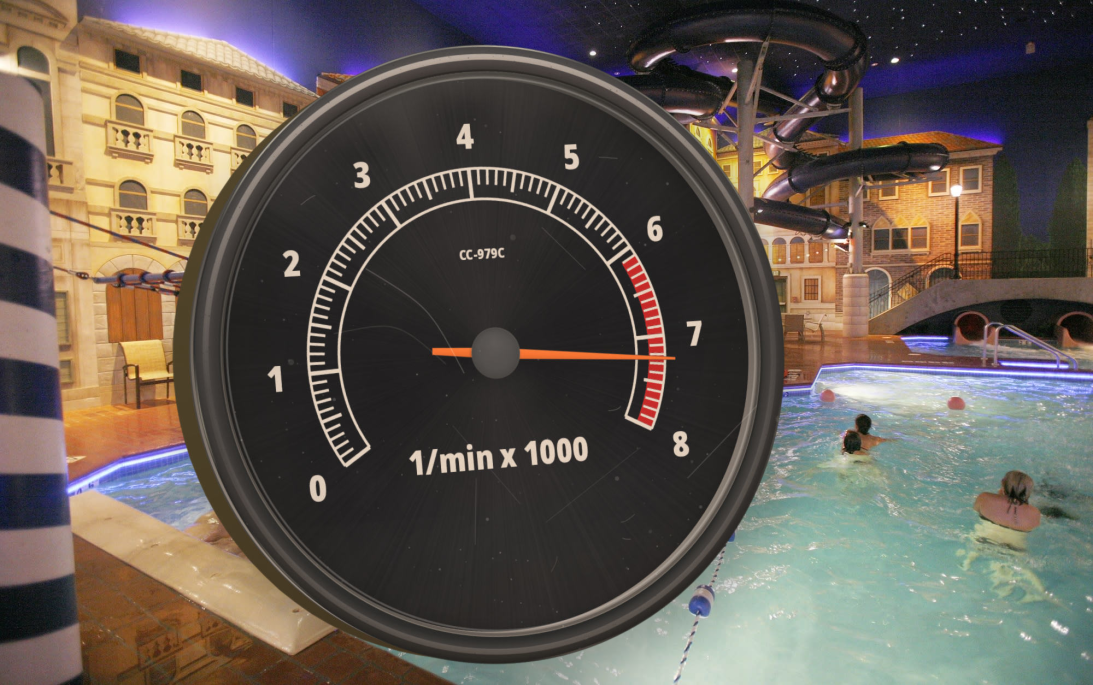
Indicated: 7250rpm
